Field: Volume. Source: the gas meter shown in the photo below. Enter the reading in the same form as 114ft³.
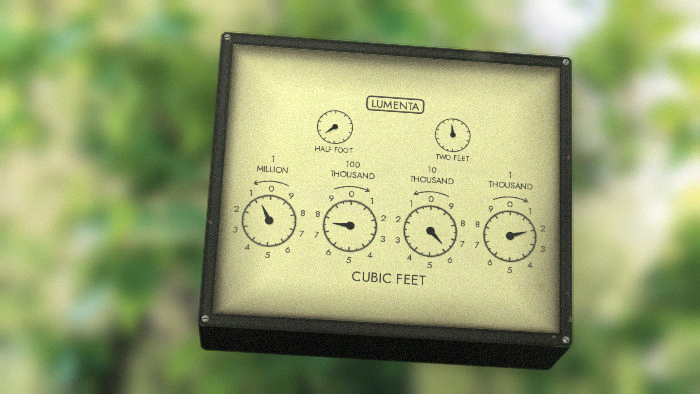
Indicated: 76200ft³
